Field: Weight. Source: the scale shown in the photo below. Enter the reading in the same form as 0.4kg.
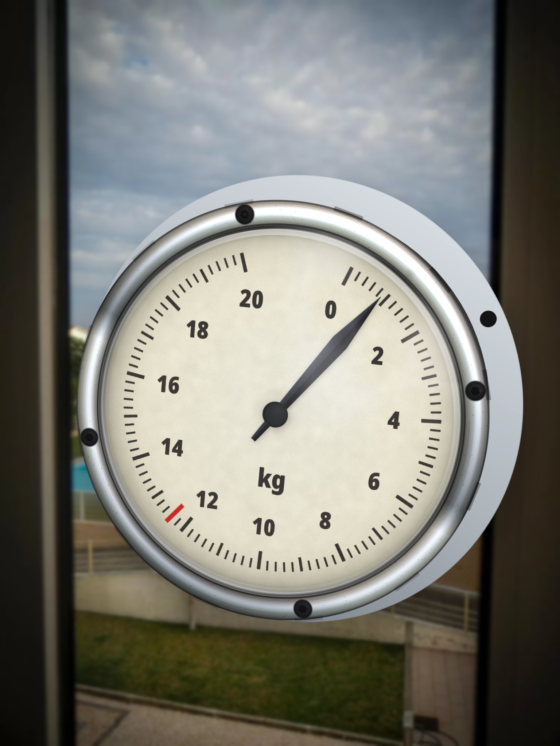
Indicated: 0.9kg
